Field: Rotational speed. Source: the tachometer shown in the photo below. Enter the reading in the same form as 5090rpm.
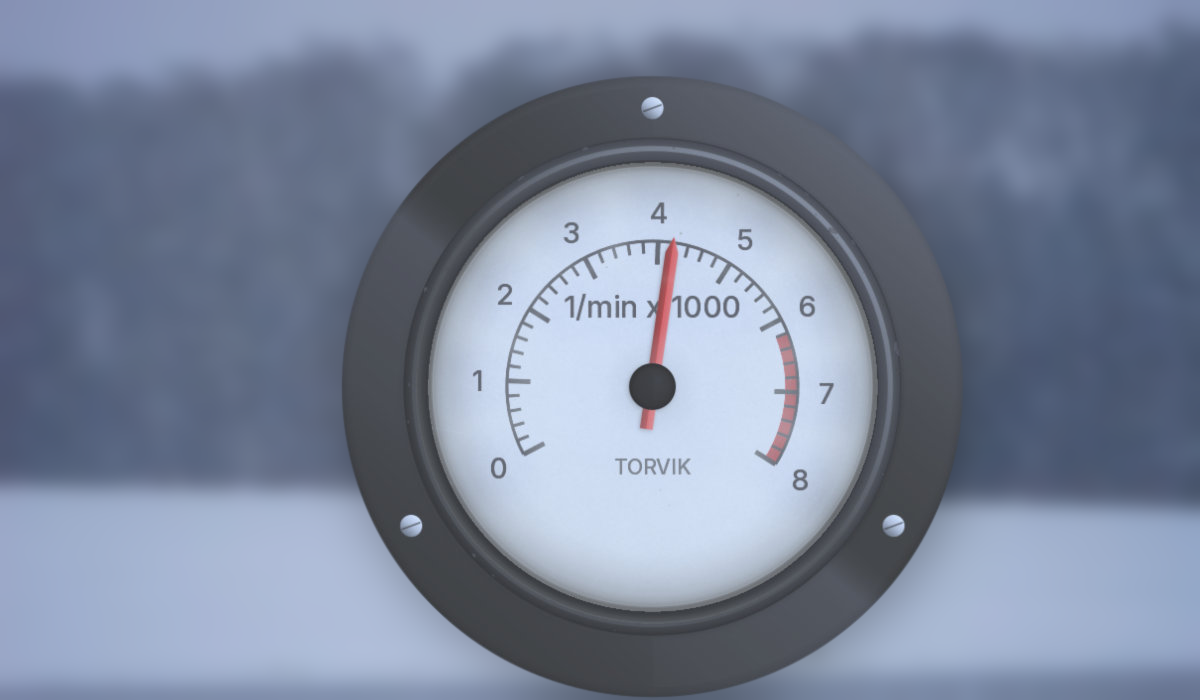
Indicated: 4200rpm
